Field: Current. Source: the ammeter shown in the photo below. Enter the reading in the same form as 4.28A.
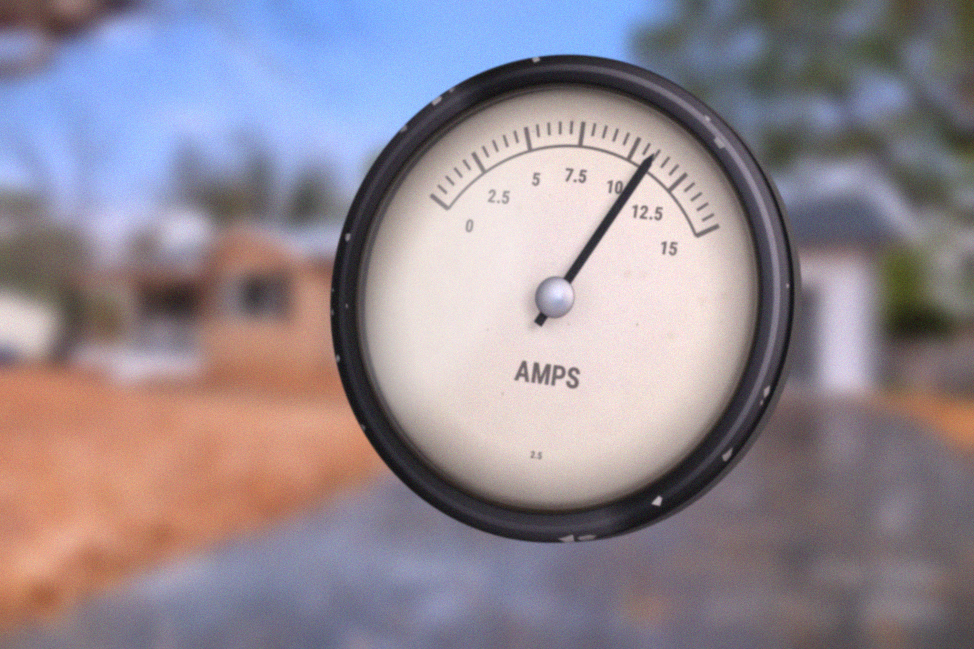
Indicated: 11A
